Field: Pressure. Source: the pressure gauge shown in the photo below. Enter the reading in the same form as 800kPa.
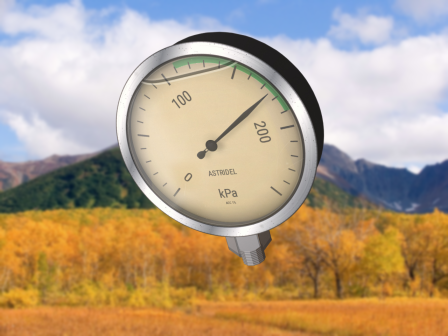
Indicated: 175kPa
